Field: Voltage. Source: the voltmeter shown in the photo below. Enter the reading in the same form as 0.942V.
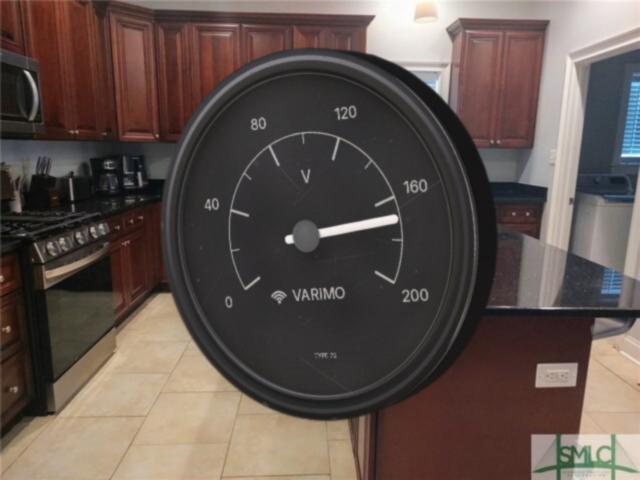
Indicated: 170V
